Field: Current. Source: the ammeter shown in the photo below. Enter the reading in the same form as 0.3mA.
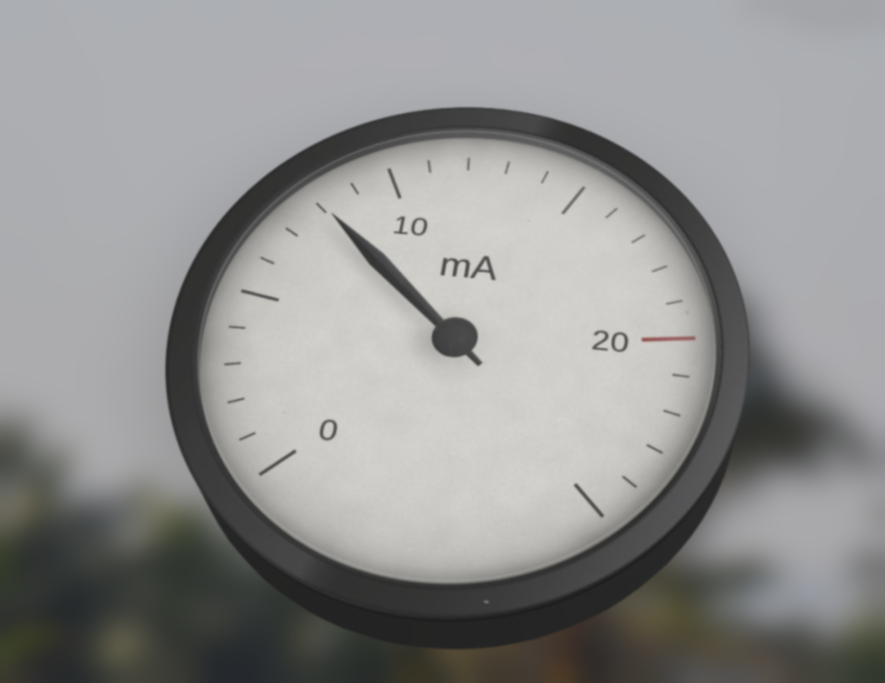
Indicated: 8mA
